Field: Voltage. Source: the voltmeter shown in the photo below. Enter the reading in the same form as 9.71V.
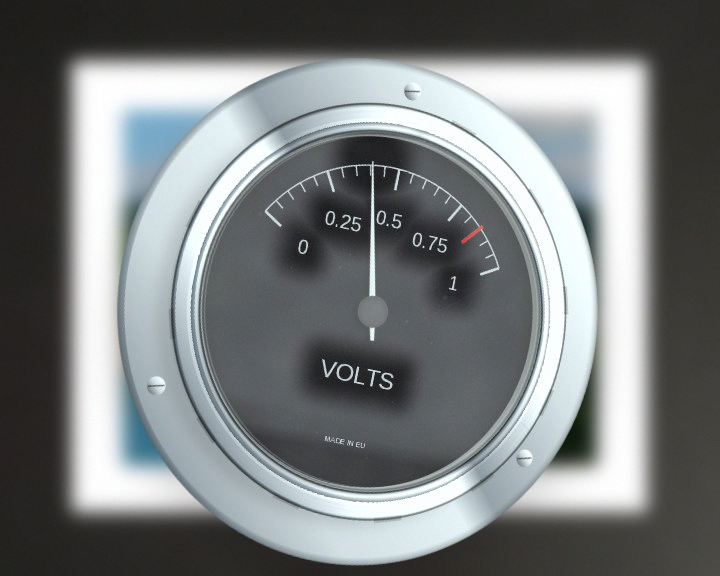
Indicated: 0.4V
